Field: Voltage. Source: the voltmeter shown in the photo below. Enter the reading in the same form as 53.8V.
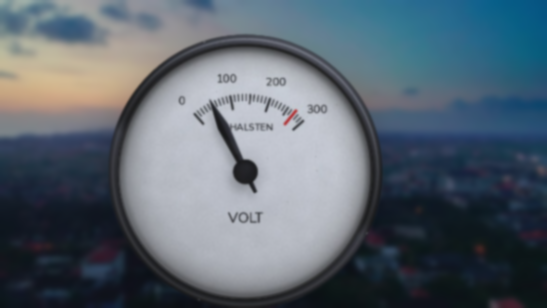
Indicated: 50V
